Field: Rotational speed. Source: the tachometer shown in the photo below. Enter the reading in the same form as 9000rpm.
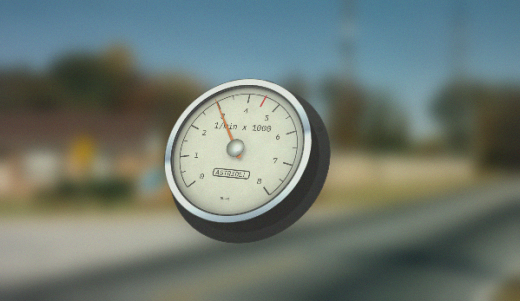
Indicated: 3000rpm
